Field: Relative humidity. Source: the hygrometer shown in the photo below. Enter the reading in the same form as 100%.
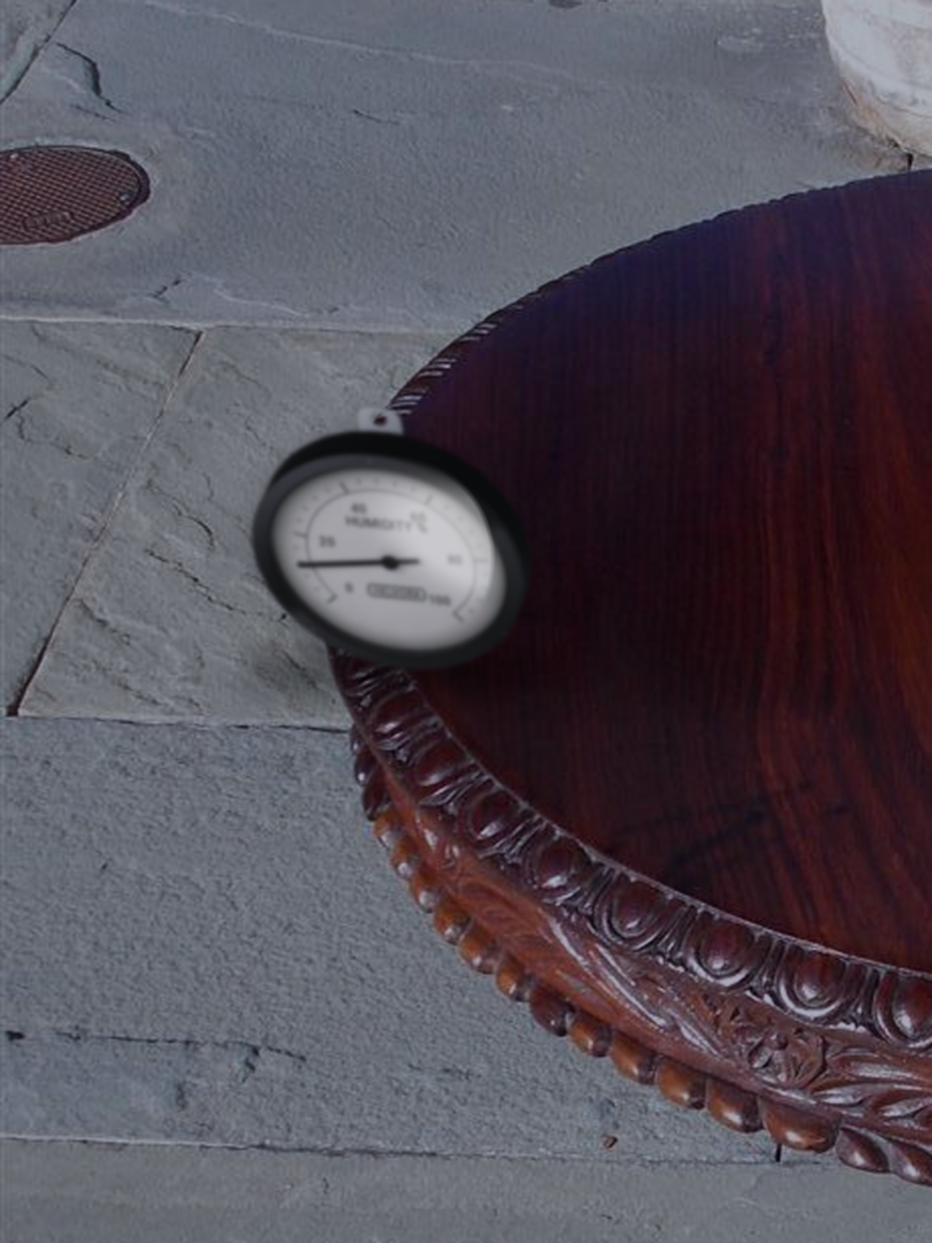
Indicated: 12%
